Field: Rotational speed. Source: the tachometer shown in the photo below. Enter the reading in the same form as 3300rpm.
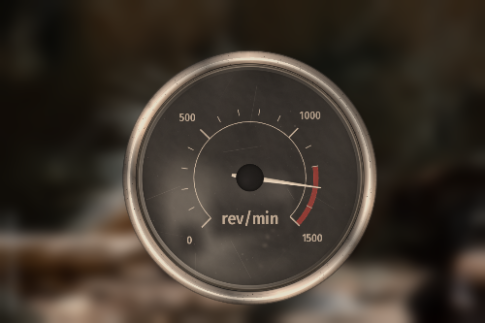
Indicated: 1300rpm
